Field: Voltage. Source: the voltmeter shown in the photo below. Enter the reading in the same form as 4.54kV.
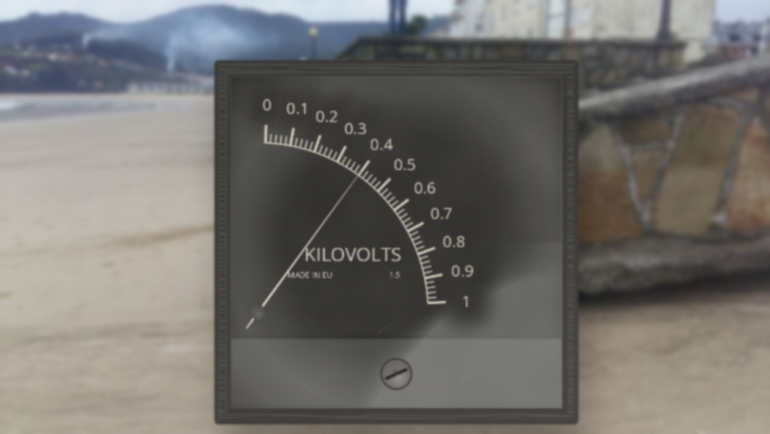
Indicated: 0.4kV
